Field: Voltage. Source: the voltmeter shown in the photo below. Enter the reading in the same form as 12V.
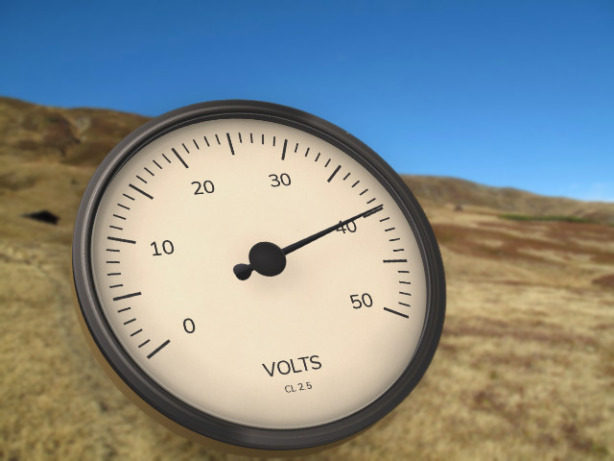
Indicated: 40V
